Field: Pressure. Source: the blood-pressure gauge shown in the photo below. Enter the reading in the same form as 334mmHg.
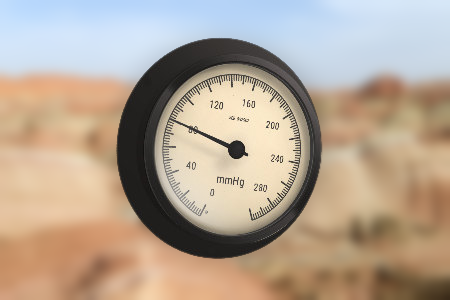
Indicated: 80mmHg
